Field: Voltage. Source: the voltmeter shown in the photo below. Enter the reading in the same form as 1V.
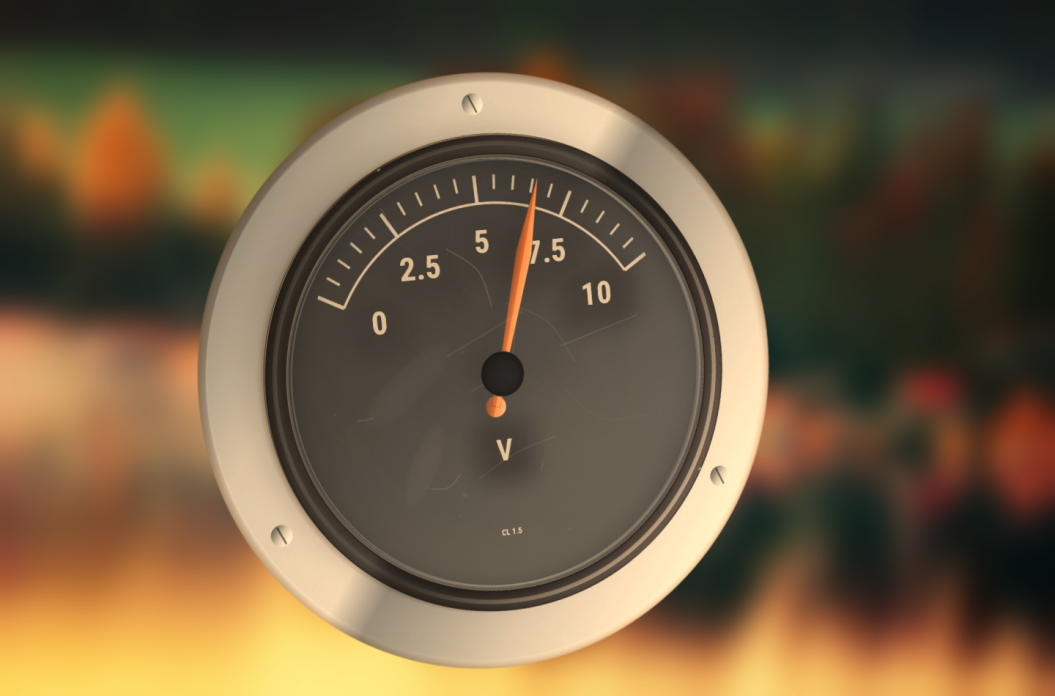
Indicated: 6.5V
